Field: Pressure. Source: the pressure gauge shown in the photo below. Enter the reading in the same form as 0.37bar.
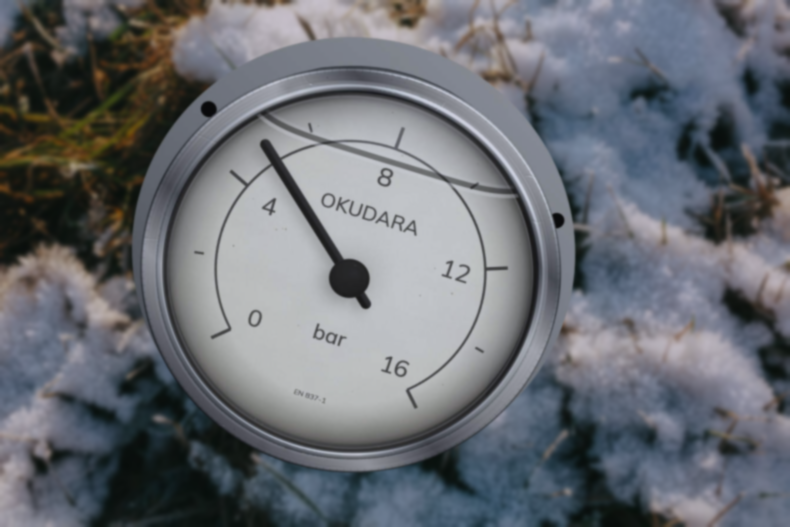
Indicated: 5bar
